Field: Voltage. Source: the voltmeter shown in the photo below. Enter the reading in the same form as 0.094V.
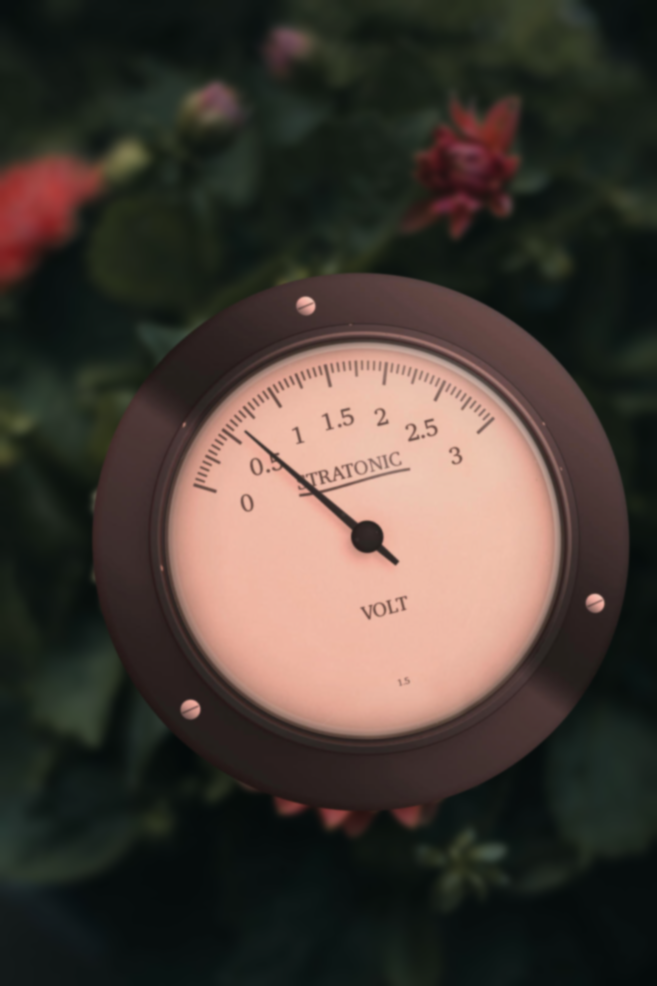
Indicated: 0.6V
